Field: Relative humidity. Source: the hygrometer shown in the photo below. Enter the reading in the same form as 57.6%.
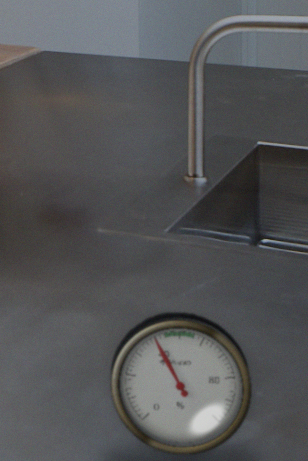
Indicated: 40%
